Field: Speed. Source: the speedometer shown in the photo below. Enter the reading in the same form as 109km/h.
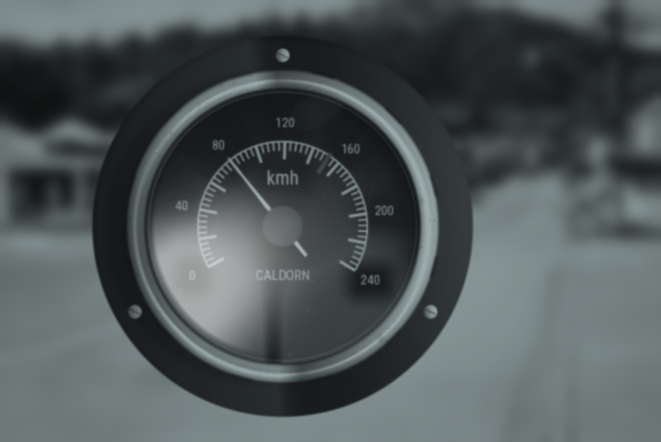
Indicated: 80km/h
